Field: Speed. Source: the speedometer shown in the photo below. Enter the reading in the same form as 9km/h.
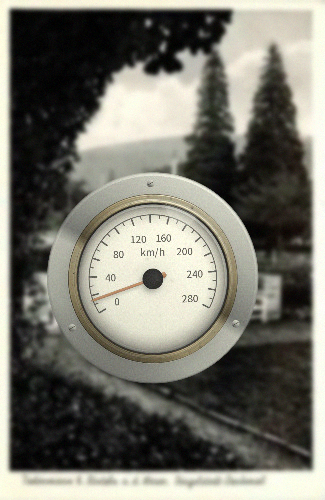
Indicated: 15km/h
